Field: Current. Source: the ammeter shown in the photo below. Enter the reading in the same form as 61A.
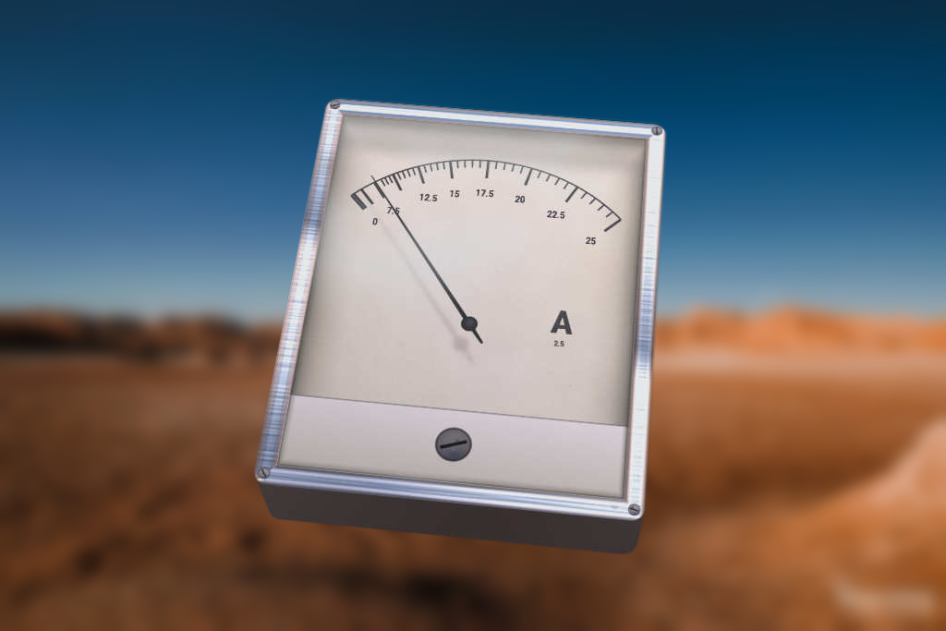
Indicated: 7.5A
